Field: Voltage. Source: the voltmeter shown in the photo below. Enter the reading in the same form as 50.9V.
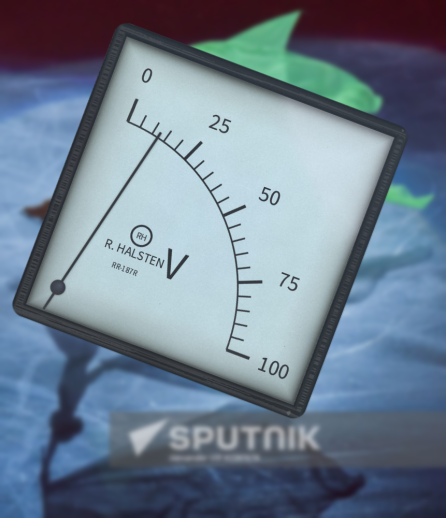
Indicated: 12.5V
